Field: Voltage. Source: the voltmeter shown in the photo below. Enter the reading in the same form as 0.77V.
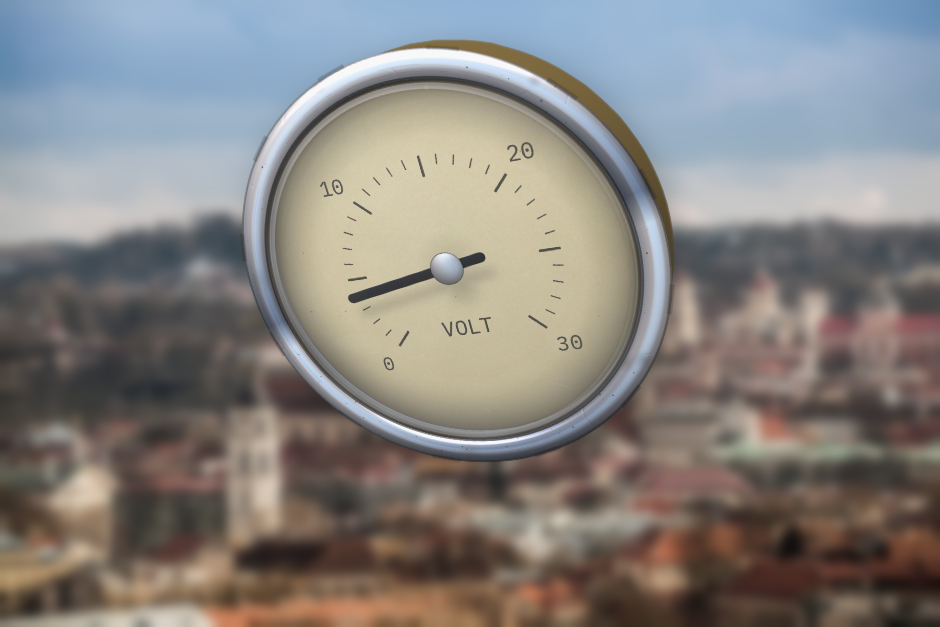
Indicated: 4V
